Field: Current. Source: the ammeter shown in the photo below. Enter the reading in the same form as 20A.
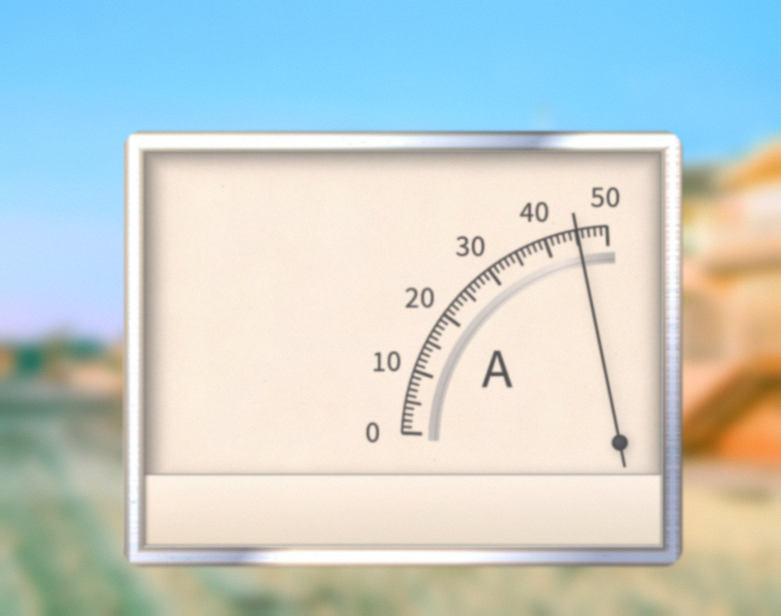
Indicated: 45A
